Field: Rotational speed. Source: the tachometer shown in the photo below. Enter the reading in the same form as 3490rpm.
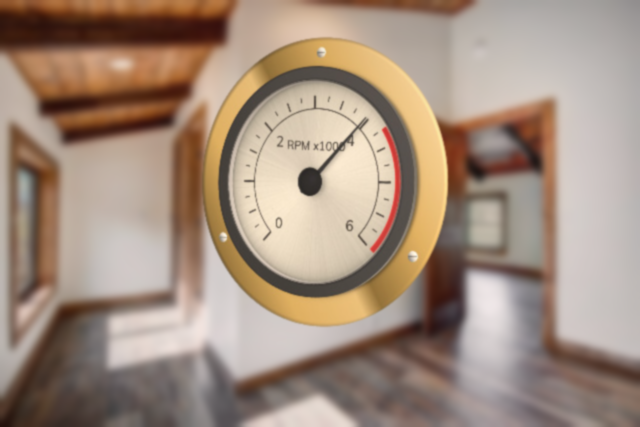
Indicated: 4000rpm
